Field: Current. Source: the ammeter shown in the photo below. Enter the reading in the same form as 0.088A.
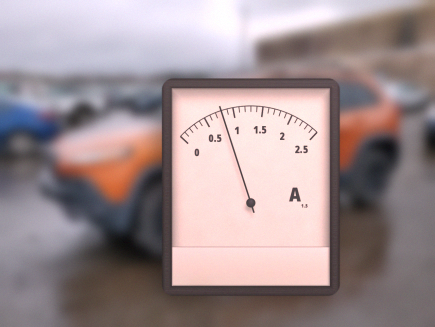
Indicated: 0.8A
